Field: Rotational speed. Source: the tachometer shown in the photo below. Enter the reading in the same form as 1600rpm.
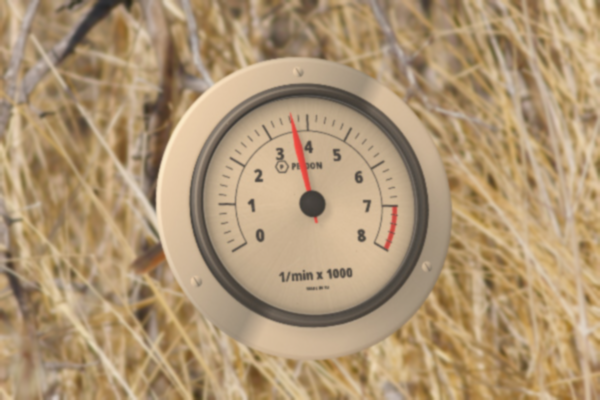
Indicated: 3600rpm
